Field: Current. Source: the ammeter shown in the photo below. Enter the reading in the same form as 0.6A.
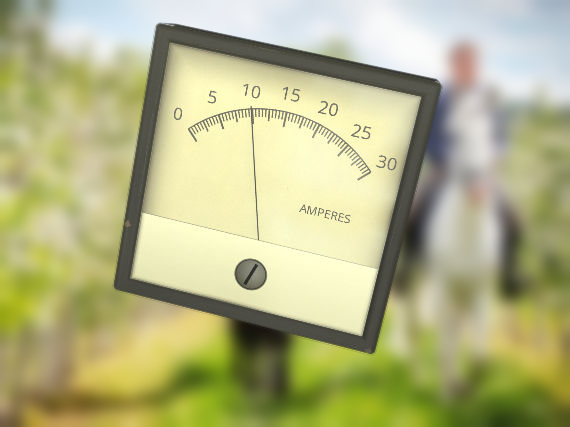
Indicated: 10A
